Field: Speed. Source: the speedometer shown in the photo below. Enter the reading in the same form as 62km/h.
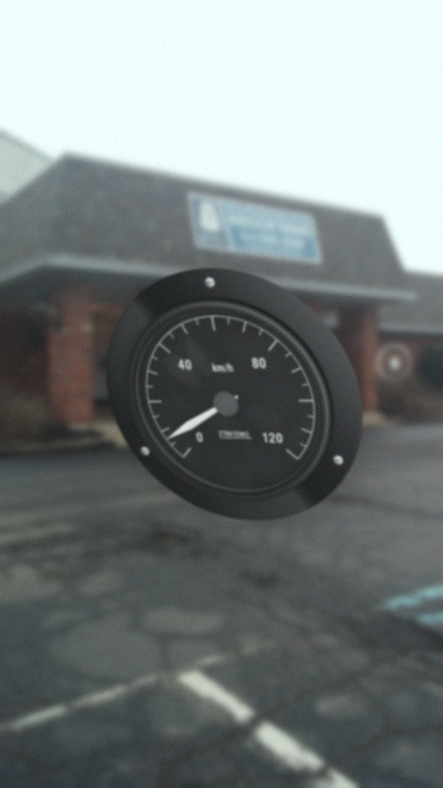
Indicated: 7.5km/h
